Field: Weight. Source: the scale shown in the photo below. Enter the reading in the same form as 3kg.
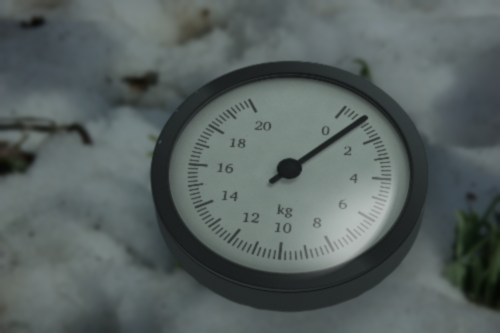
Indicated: 1kg
